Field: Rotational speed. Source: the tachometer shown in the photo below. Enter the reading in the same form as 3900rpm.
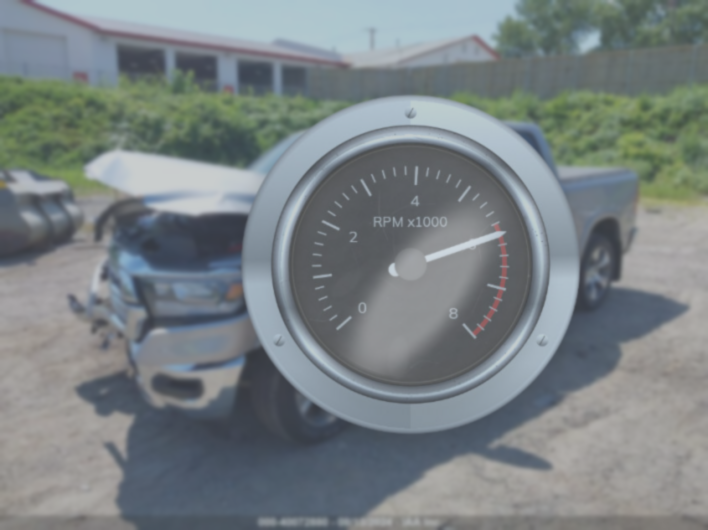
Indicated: 6000rpm
